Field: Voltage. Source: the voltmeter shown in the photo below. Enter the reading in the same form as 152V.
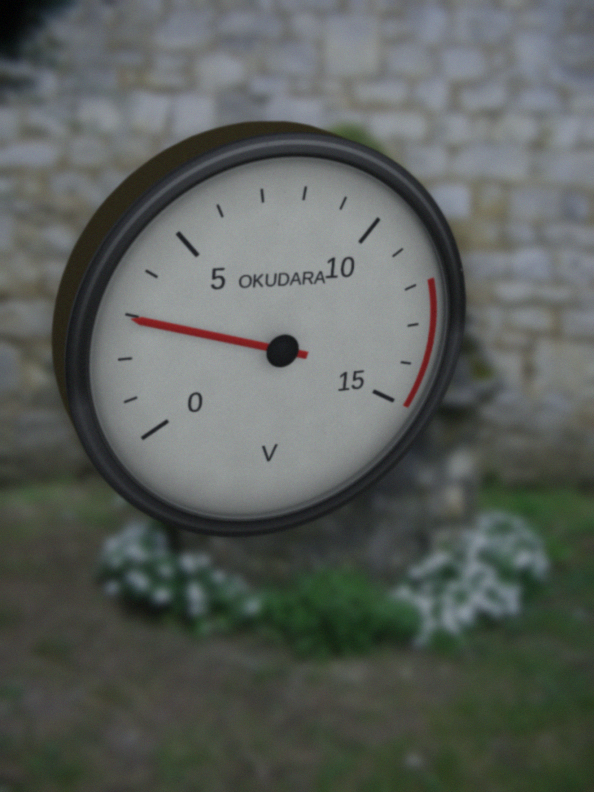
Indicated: 3V
